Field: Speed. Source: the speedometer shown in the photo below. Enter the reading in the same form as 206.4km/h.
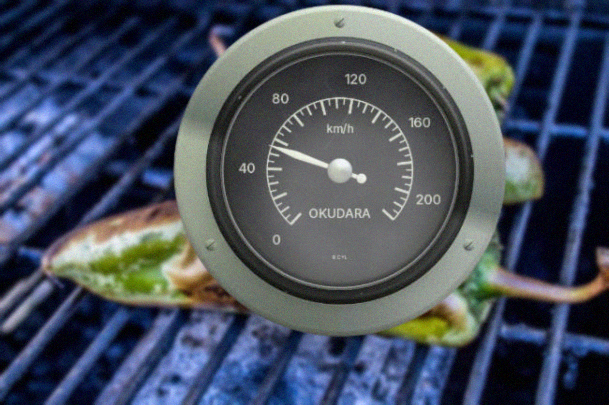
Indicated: 55km/h
